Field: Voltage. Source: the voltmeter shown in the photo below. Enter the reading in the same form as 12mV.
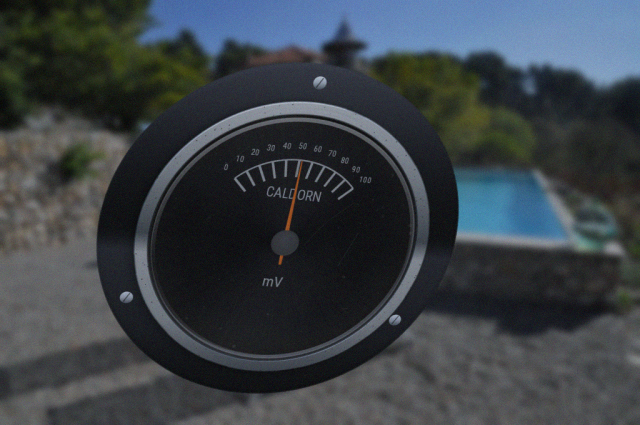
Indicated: 50mV
